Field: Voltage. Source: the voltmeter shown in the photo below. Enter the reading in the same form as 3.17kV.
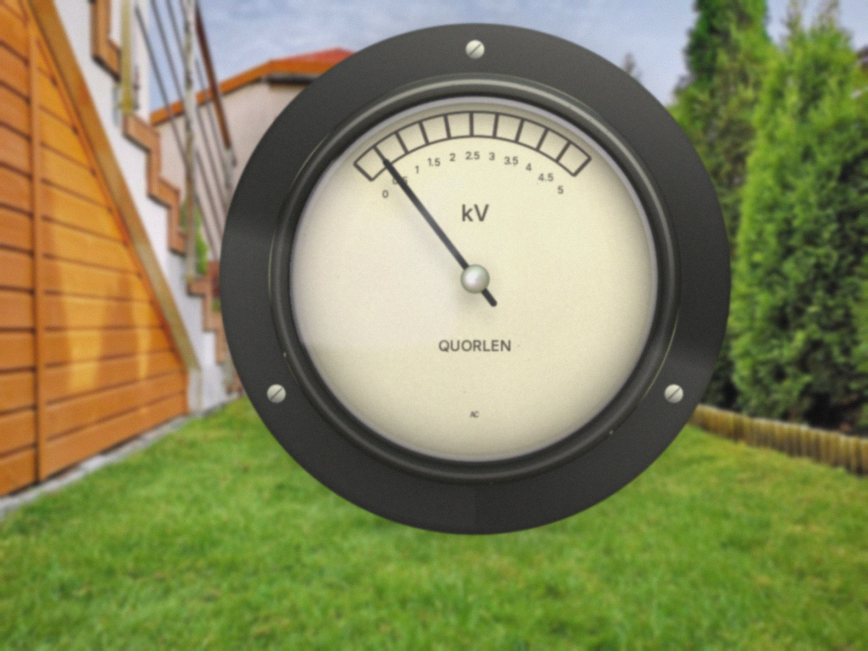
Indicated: 0.5kV
